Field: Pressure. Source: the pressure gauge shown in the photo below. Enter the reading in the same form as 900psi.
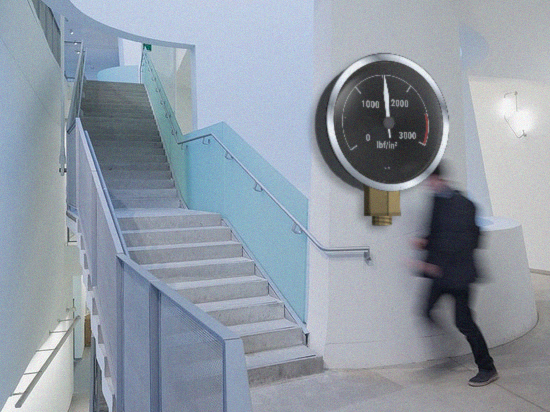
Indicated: 1500psi
